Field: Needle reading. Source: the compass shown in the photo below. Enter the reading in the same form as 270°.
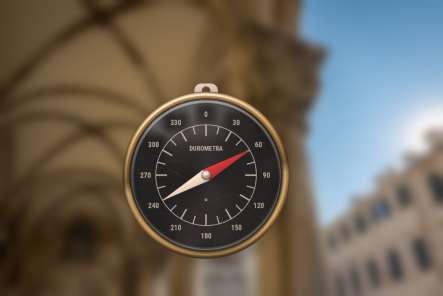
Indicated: 60°
